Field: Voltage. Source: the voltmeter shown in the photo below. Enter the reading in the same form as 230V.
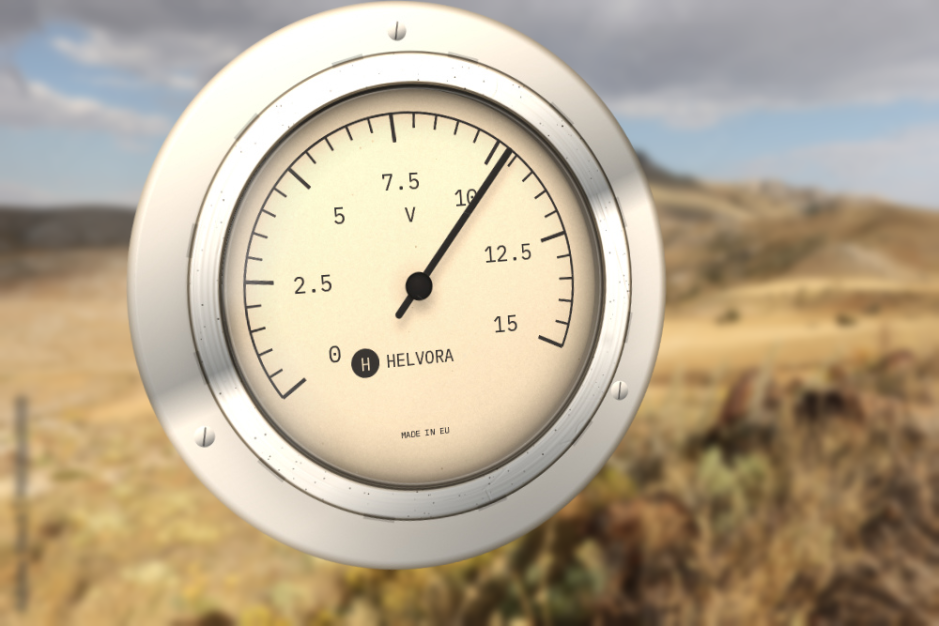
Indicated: 10.25V
